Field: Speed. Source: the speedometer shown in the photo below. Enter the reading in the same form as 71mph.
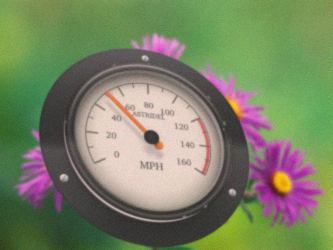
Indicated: 50mph
